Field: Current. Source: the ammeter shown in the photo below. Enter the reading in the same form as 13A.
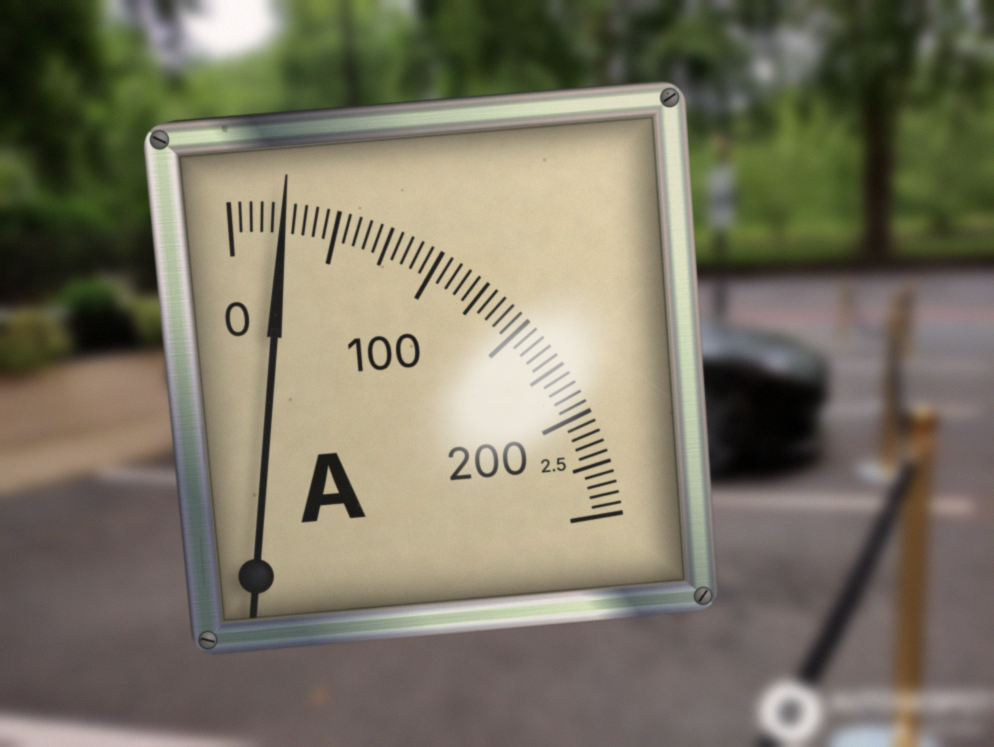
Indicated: 25A
